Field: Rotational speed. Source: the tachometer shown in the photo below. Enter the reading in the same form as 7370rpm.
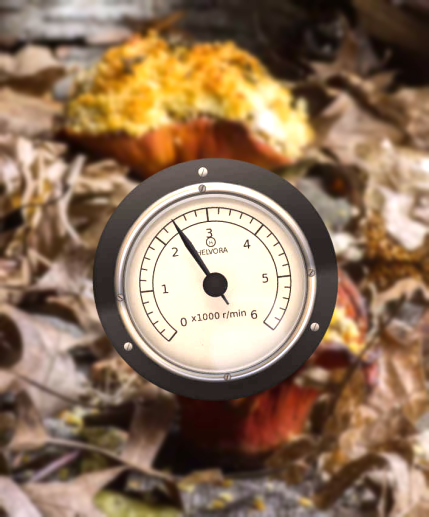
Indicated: 2400rpm
